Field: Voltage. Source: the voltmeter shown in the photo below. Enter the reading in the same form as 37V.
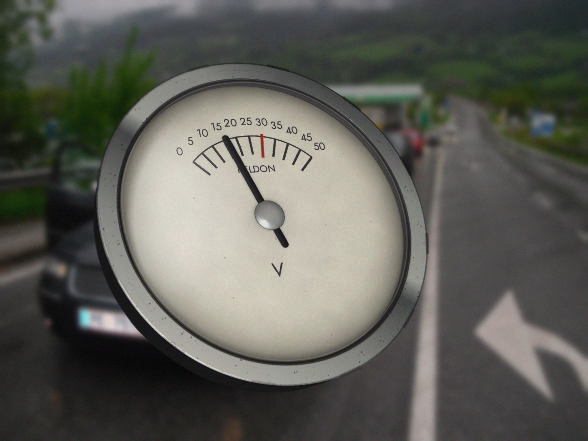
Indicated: 15V
